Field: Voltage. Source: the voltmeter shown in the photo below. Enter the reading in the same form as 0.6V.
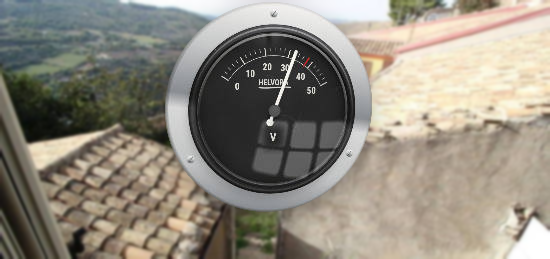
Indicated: 32V
